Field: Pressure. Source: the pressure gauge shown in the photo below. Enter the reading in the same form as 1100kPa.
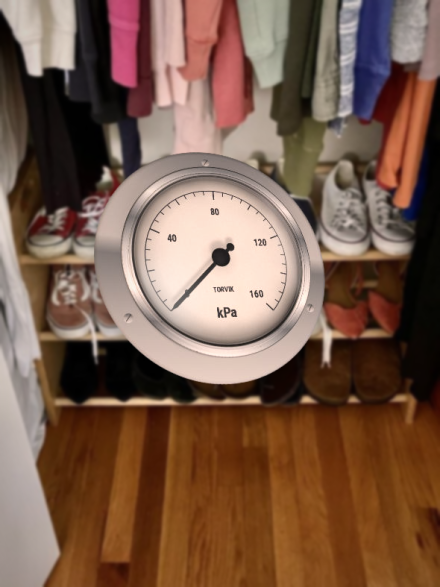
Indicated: 0kPa
